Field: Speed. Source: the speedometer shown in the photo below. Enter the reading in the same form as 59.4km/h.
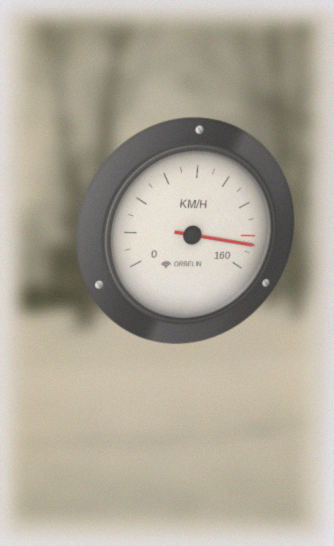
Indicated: 145km/h
